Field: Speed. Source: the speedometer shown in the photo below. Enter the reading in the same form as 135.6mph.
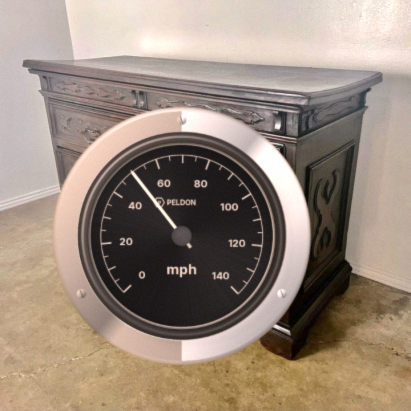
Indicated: 50mph
